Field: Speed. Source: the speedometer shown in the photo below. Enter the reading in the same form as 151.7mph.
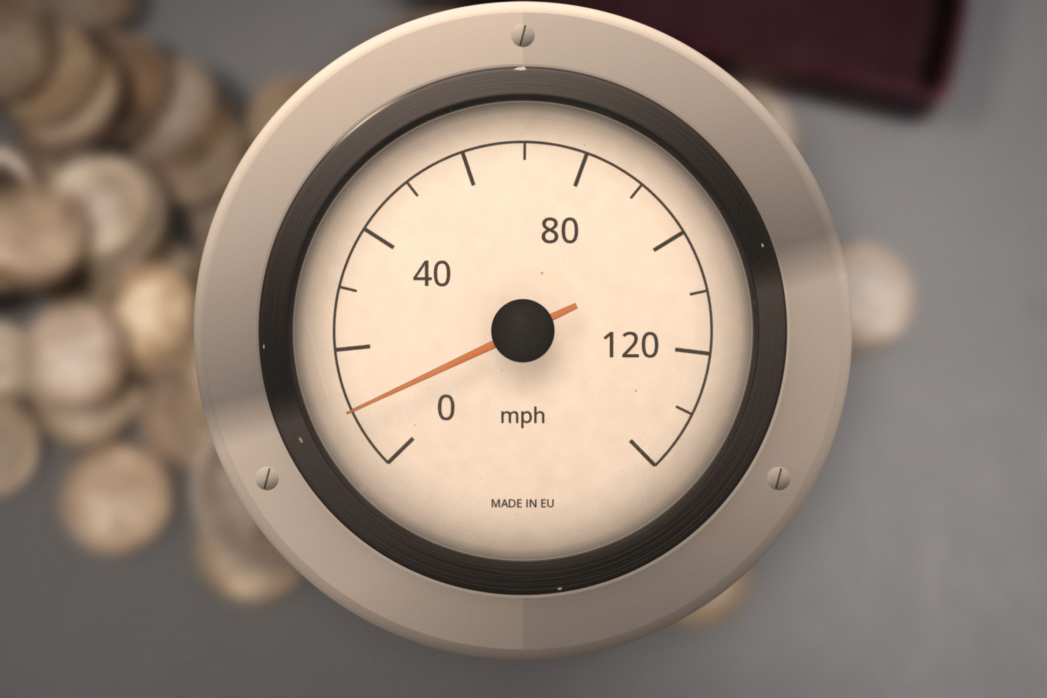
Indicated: 10mph
